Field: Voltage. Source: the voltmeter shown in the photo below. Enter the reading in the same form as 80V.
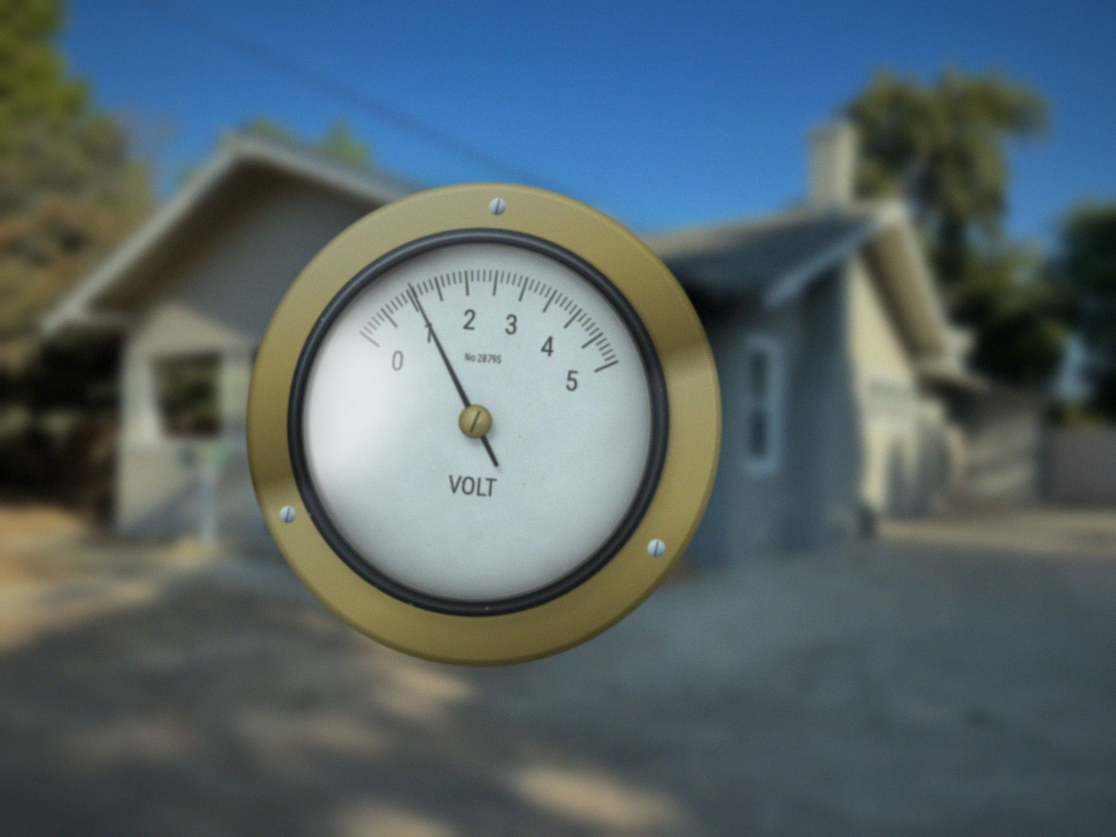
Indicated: 1.1V
